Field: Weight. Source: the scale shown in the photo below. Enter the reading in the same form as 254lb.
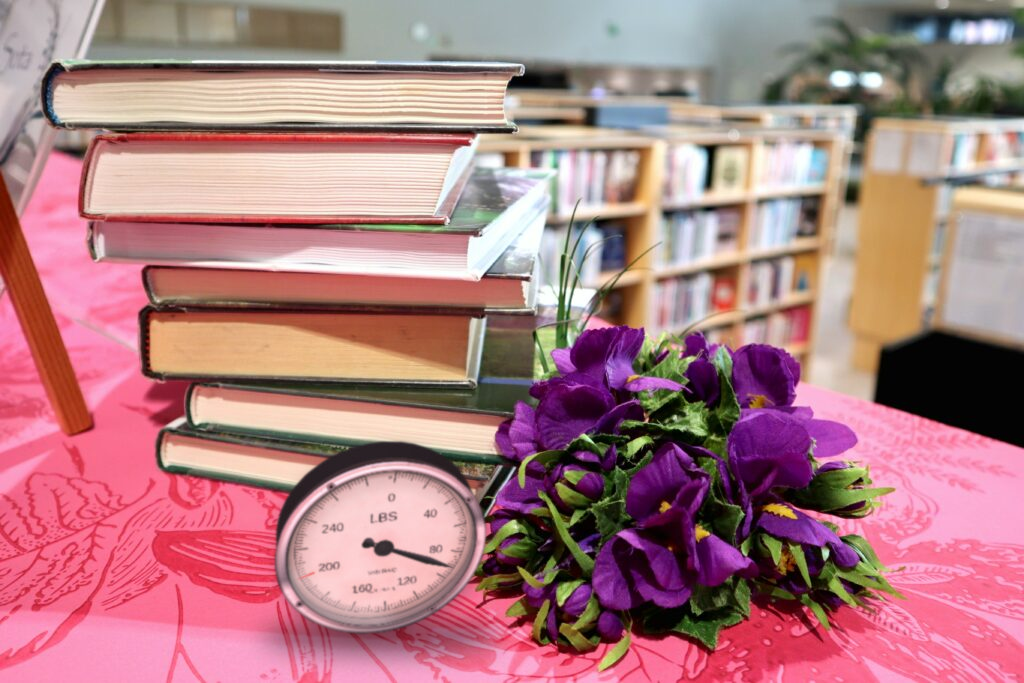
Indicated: 90lb
